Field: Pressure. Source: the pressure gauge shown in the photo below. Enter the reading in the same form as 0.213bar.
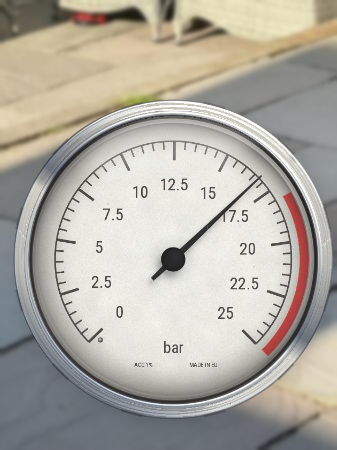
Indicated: 16.75bar
